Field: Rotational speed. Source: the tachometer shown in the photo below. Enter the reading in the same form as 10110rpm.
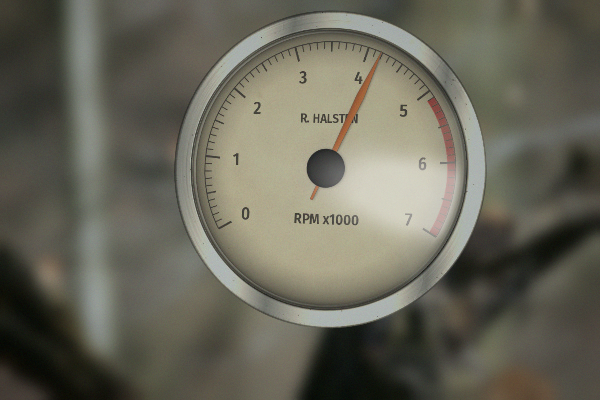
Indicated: 4200rpm
